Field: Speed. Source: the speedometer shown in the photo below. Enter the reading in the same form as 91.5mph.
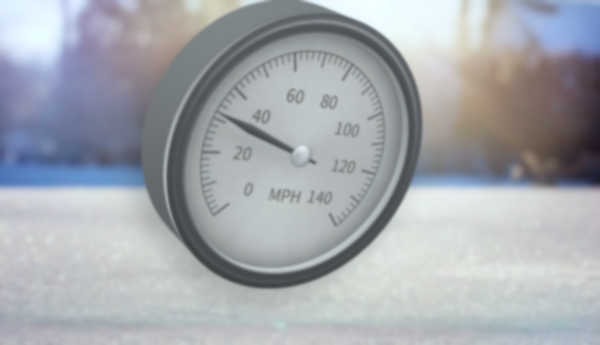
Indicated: 32mph
